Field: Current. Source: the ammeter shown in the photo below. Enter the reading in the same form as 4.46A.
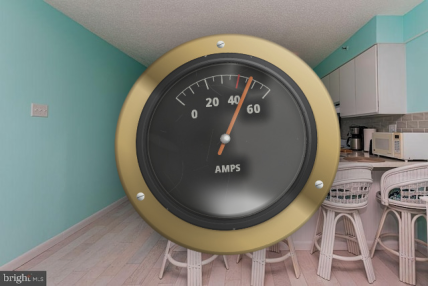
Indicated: 47.5A
